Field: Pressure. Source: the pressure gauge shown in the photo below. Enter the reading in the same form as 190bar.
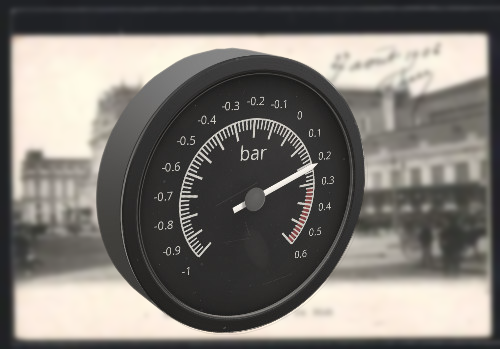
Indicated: 0.2bar
